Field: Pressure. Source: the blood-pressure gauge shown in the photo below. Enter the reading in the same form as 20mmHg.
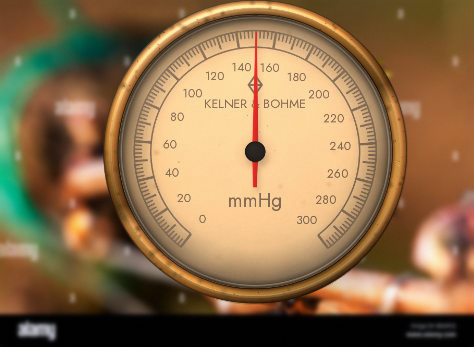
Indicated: 150mmHg
